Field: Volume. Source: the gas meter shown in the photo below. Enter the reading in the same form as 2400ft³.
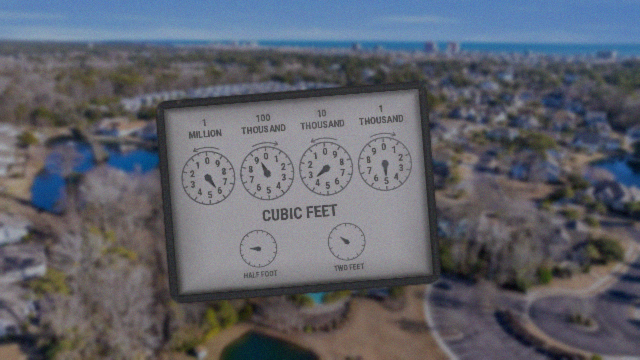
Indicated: 593500ft³
